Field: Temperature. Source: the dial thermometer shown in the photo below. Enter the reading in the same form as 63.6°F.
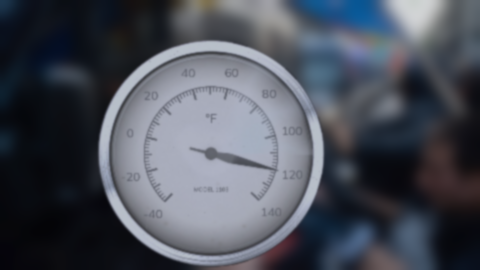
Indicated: 120°F
